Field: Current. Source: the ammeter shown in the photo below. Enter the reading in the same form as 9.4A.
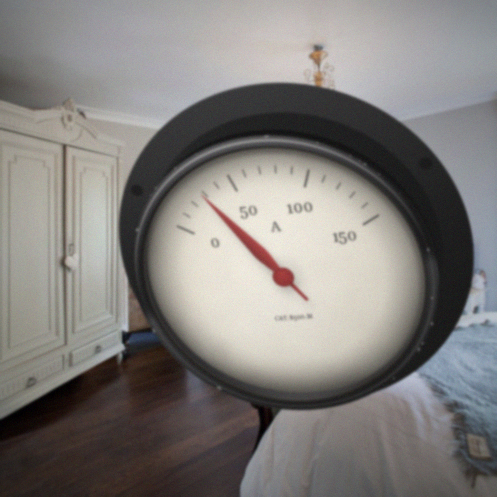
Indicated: 30A
